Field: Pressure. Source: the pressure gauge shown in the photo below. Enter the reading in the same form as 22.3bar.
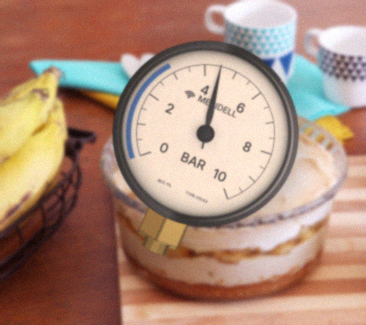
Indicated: 4.5bar
